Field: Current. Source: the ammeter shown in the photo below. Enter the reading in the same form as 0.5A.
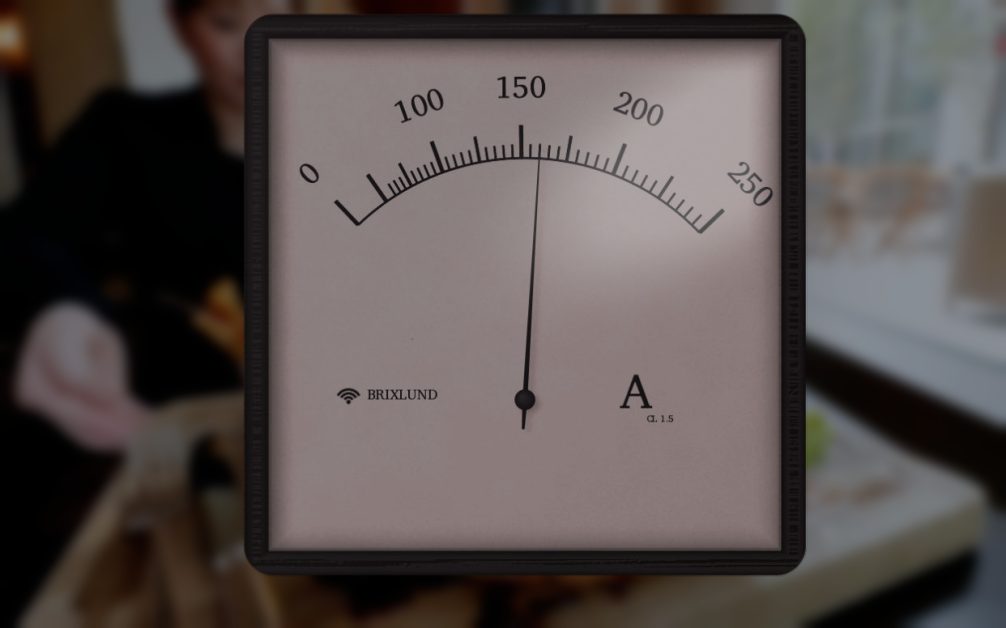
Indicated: 160A
